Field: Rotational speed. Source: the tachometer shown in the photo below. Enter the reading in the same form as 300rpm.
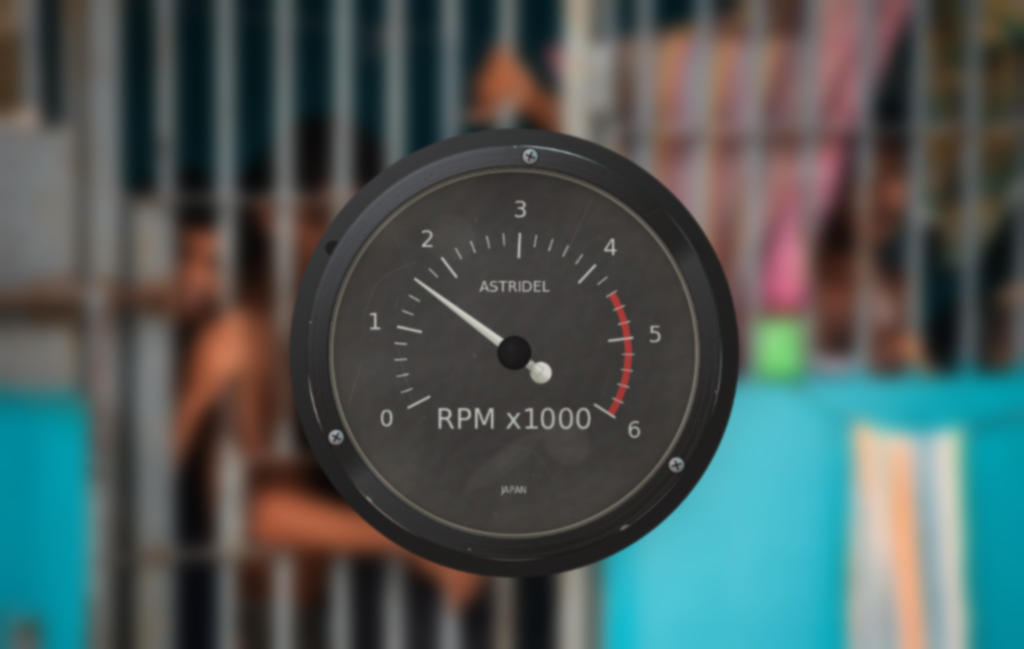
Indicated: 1600rpm
